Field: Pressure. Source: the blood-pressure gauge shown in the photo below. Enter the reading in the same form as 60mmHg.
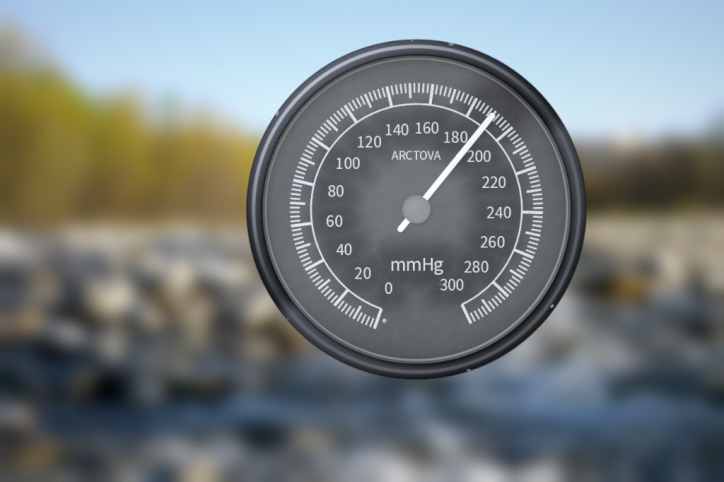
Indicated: 190mmHg
